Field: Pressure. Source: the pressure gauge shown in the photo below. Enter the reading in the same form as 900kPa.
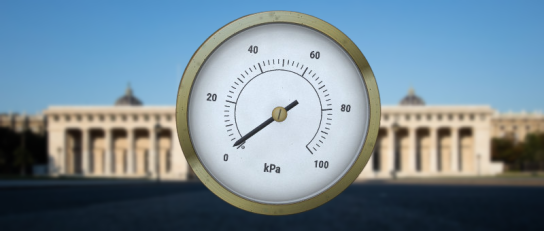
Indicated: 2kPa
